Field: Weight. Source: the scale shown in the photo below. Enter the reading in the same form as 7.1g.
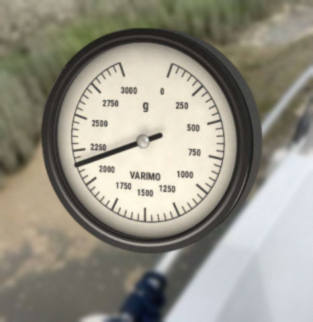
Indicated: 2150g
